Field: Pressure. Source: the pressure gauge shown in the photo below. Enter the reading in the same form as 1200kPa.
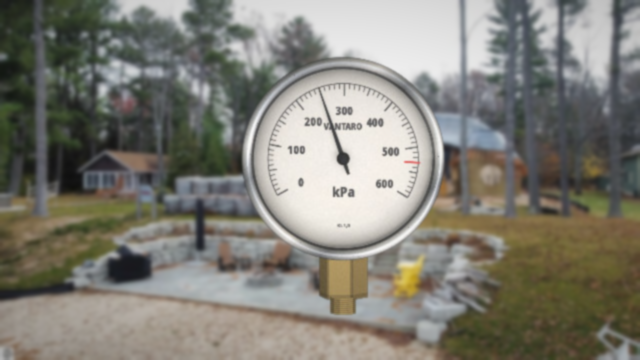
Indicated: 250kPa
